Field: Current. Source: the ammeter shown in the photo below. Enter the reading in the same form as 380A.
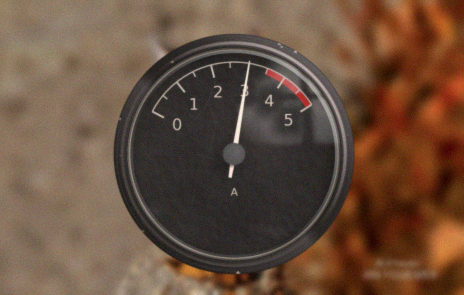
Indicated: 3A
